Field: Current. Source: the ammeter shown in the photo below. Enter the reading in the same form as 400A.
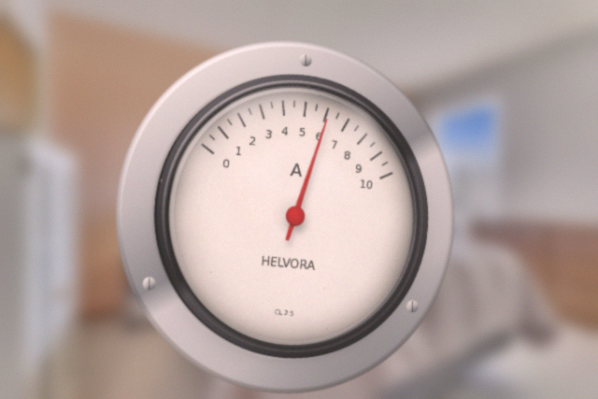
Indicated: 6A
